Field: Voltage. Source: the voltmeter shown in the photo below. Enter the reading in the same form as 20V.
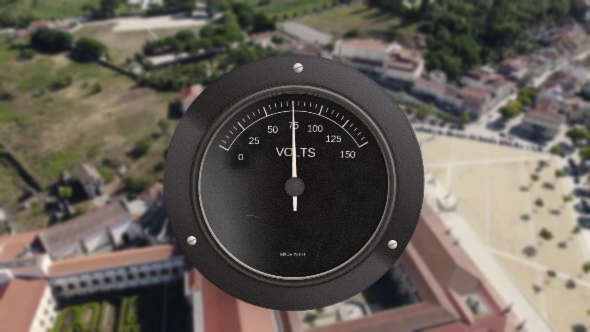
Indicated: 75V
